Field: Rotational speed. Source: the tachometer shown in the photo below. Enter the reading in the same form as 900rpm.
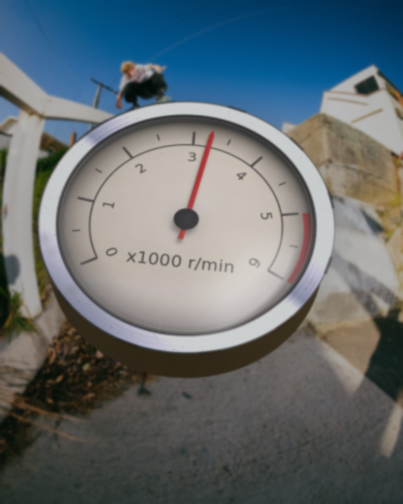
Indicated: 3250rpm
